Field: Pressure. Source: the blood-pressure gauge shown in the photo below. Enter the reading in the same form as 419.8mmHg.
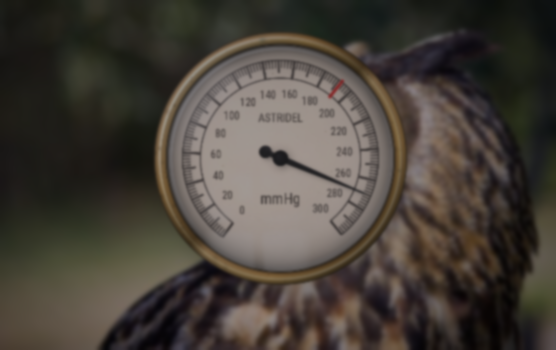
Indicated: 270mmHg
